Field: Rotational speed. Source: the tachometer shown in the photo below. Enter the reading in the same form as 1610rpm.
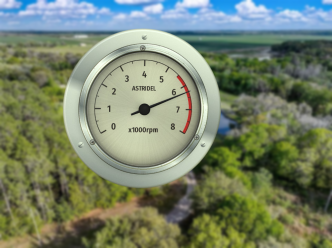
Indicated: 6250rpm
